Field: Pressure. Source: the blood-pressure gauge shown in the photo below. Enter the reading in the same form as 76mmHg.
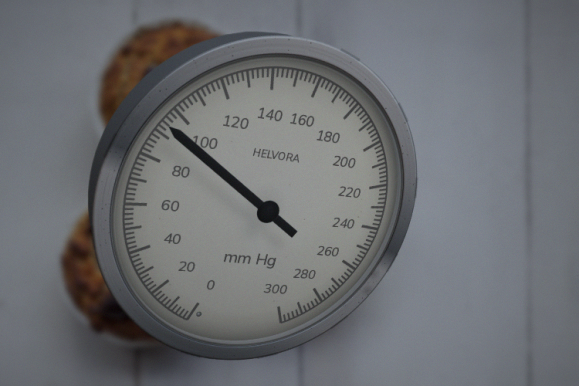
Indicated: 94mmHg
